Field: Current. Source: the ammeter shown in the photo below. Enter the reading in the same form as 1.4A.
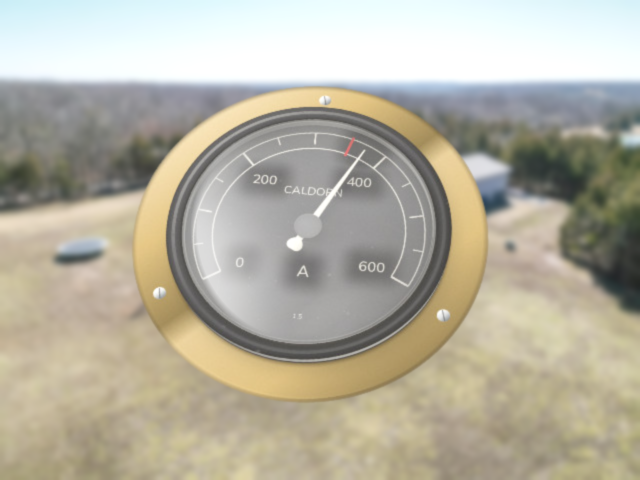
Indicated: 375A
